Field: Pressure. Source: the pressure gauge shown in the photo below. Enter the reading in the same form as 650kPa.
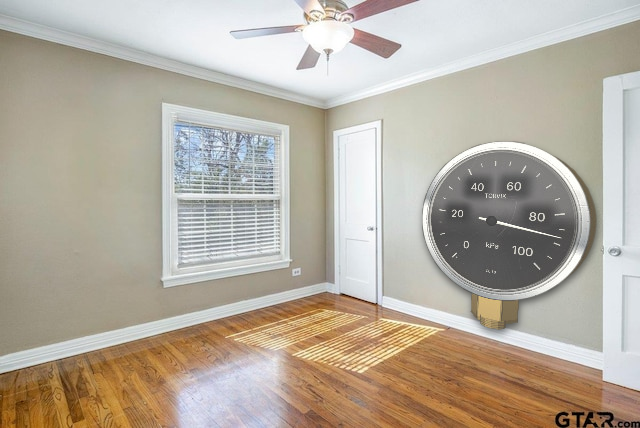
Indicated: 87.5kPa
